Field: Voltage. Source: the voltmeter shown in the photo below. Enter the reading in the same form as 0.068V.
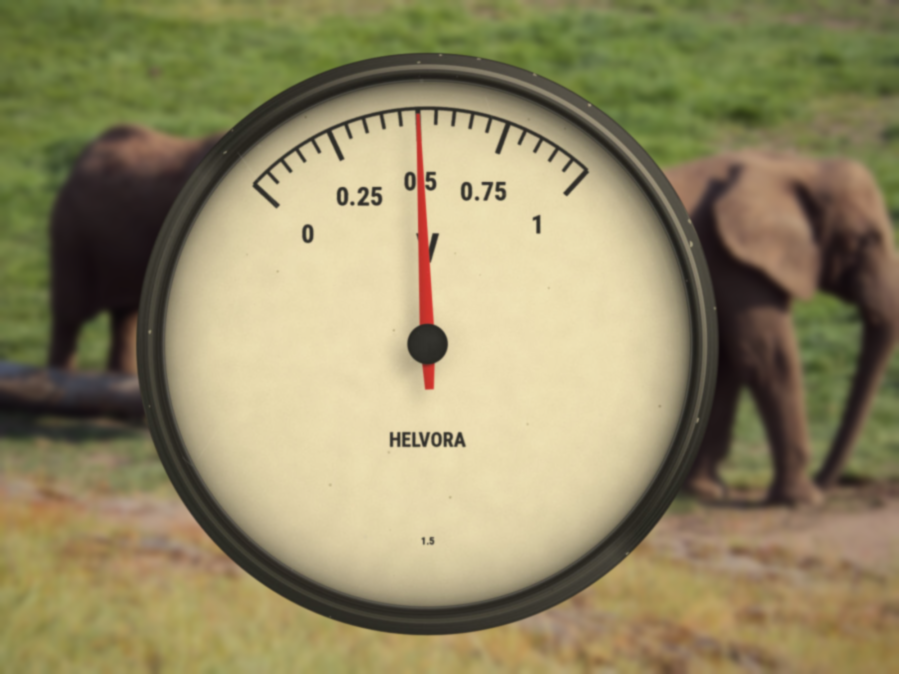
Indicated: 0.5V
